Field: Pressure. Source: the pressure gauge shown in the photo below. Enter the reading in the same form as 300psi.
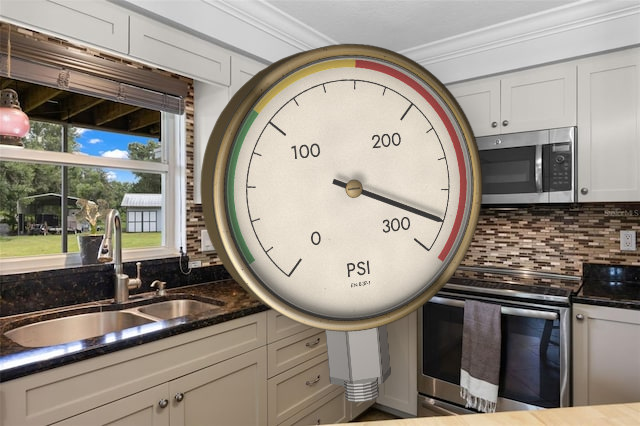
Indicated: 280psi
